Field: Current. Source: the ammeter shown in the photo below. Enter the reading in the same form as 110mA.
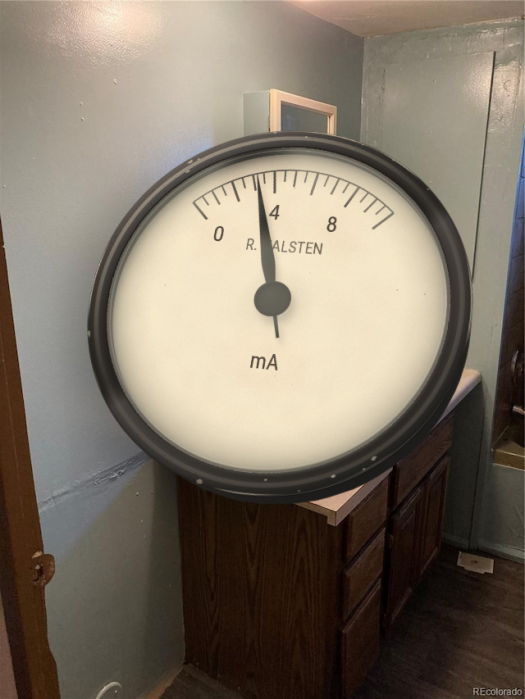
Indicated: 3.25mA
